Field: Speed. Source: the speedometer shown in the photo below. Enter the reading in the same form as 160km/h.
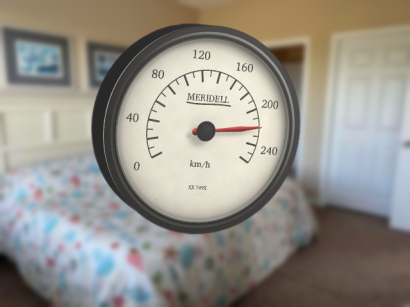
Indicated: 220km/h
